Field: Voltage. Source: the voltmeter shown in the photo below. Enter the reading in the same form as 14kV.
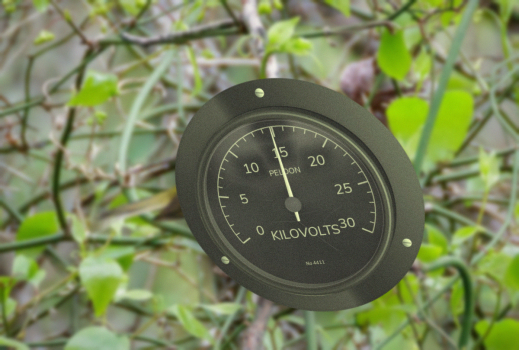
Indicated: 15kV
